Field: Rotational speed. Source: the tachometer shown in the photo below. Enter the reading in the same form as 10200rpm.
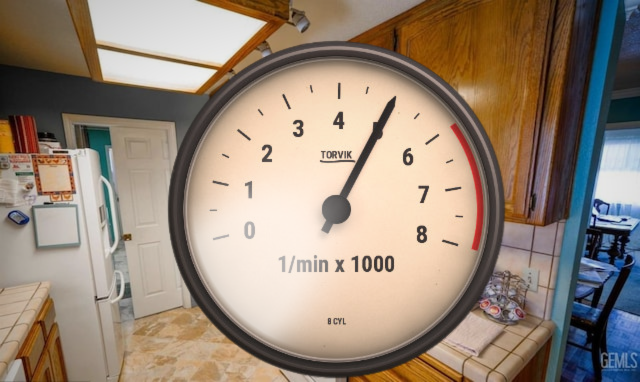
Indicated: 5000rpm
